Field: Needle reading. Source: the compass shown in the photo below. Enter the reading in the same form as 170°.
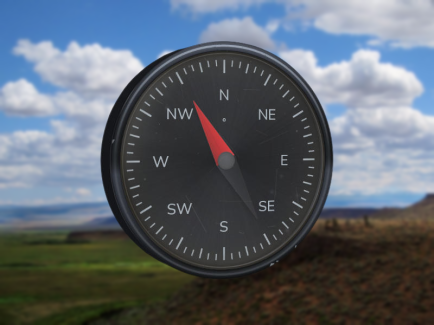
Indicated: 330°
